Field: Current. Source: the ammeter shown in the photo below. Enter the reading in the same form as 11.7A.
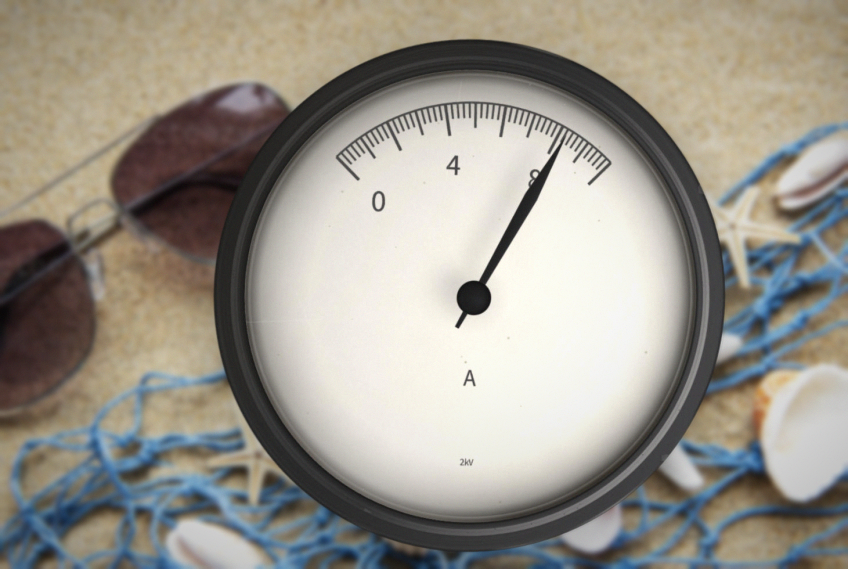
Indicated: 8.2A
